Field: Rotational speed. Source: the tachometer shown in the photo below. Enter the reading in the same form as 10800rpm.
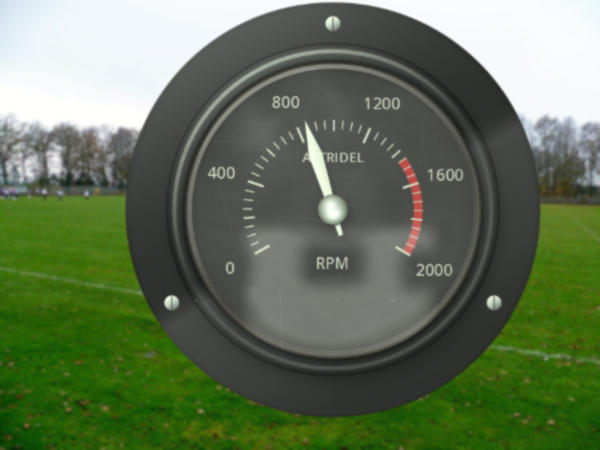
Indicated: 850rpm
